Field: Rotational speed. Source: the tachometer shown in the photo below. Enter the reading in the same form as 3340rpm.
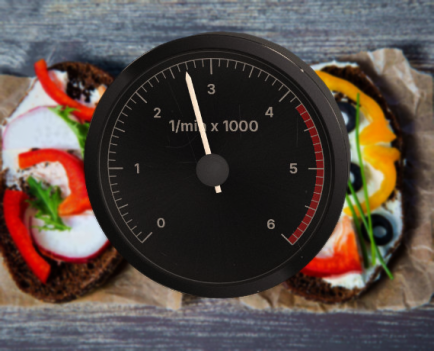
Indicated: 2700rpm
